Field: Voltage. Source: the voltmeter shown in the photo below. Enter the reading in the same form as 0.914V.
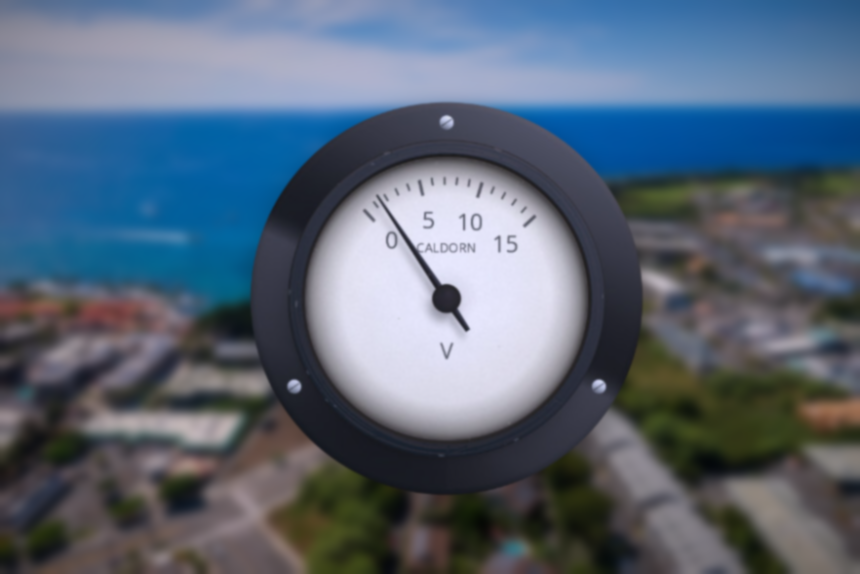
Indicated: 1.5V
